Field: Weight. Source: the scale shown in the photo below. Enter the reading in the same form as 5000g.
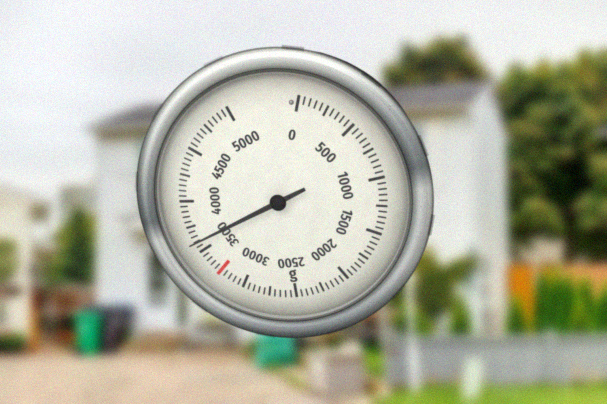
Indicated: 3600g
